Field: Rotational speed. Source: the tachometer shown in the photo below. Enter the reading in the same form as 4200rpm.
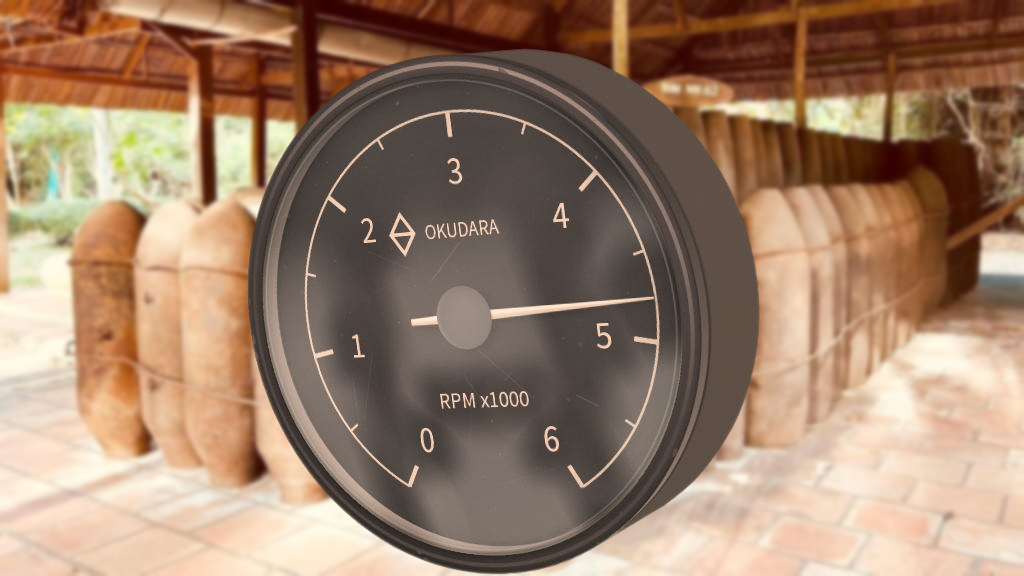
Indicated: 4750rpm
